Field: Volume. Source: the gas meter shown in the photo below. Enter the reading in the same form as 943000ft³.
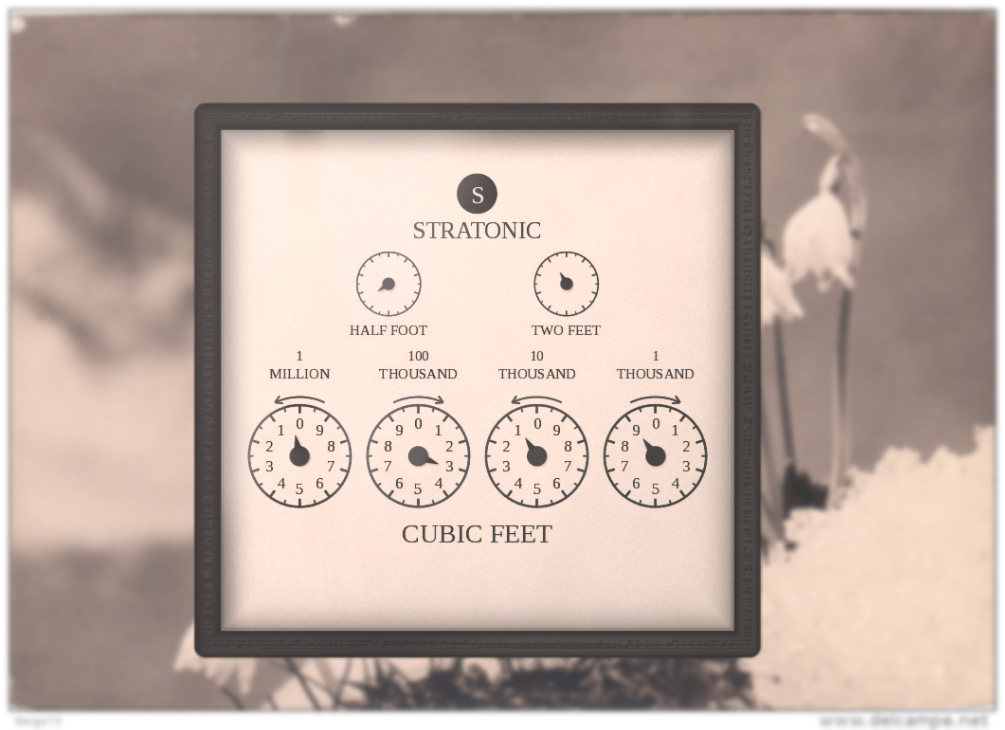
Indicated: 30900ft³
